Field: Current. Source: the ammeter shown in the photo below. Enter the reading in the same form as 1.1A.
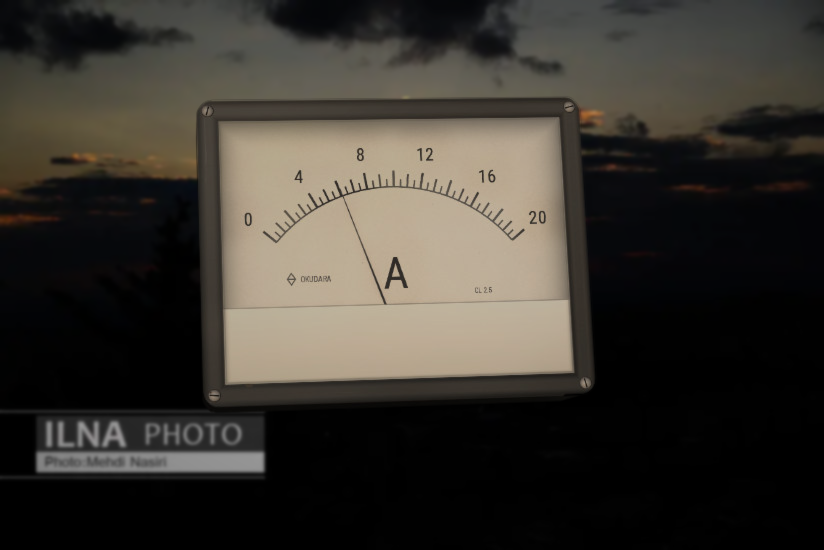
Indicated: 6A
